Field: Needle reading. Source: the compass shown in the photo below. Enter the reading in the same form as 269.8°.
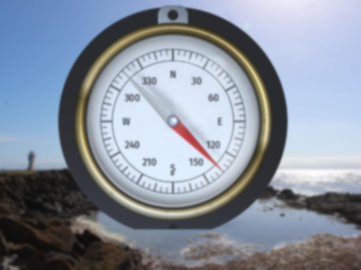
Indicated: 135°
